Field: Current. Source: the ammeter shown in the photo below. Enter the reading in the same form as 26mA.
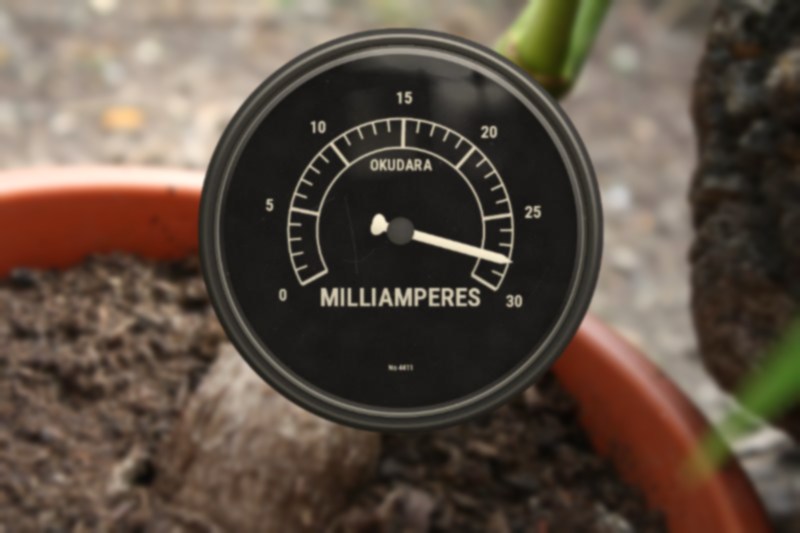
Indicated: 28mA
